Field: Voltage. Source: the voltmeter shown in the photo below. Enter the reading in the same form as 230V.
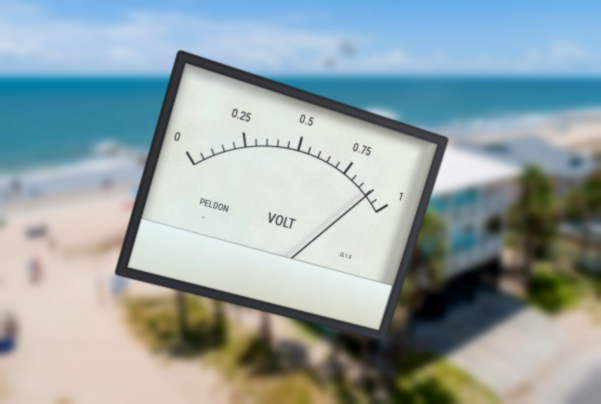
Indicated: 0.9V
